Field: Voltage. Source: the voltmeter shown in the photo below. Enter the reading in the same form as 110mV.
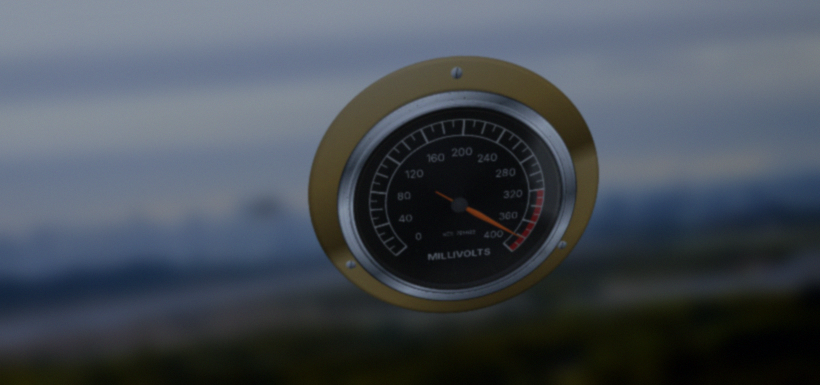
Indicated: 380mV
